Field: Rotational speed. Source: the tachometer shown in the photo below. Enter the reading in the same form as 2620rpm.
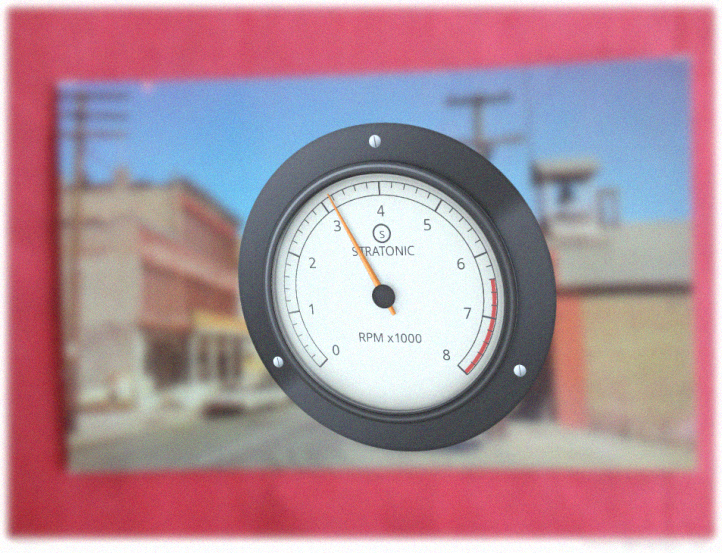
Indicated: 3200rpm
